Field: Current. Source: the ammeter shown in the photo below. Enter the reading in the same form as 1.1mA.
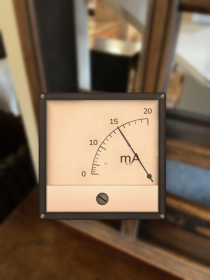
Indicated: 15mA
